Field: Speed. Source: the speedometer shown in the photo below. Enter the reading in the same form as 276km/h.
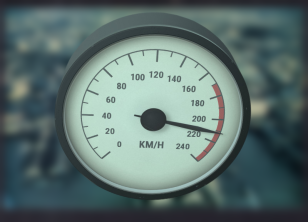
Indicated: 210km/h
